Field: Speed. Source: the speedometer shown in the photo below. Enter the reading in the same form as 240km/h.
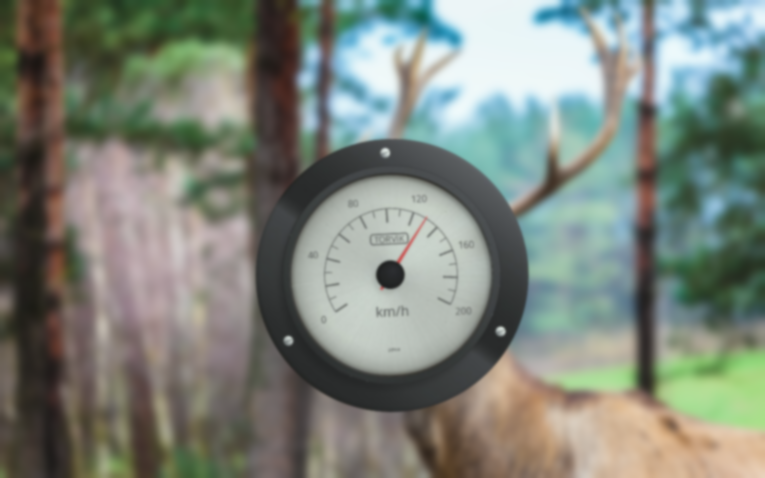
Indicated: 130km/h
